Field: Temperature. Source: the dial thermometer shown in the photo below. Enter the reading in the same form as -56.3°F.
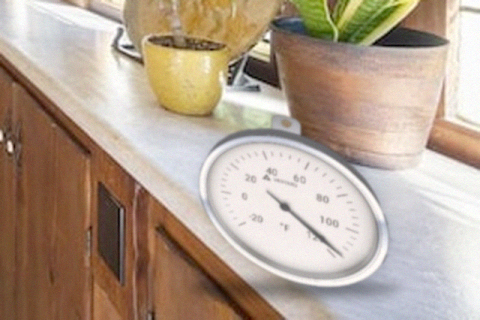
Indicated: 116°F
